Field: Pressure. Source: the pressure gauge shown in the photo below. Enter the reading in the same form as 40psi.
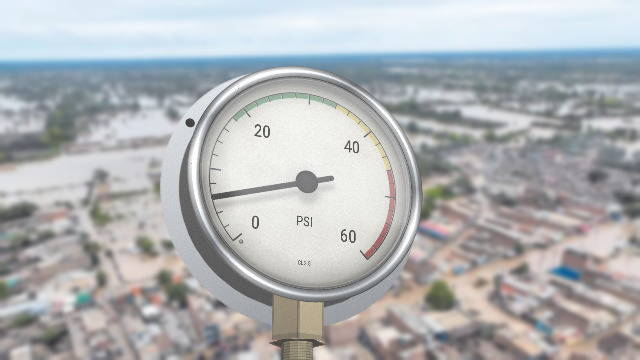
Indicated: 6psi
